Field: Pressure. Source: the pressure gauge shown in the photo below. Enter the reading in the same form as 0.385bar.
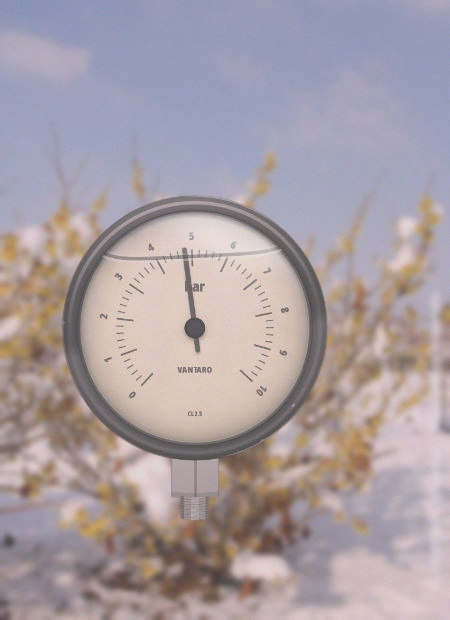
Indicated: 4.8bar
